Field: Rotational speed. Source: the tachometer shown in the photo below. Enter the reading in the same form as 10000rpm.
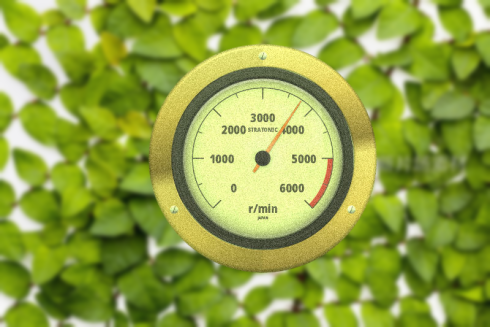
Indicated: 3750rpm
